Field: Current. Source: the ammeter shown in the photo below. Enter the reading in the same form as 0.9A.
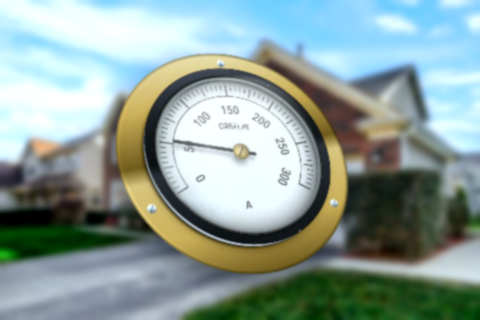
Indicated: 50A
